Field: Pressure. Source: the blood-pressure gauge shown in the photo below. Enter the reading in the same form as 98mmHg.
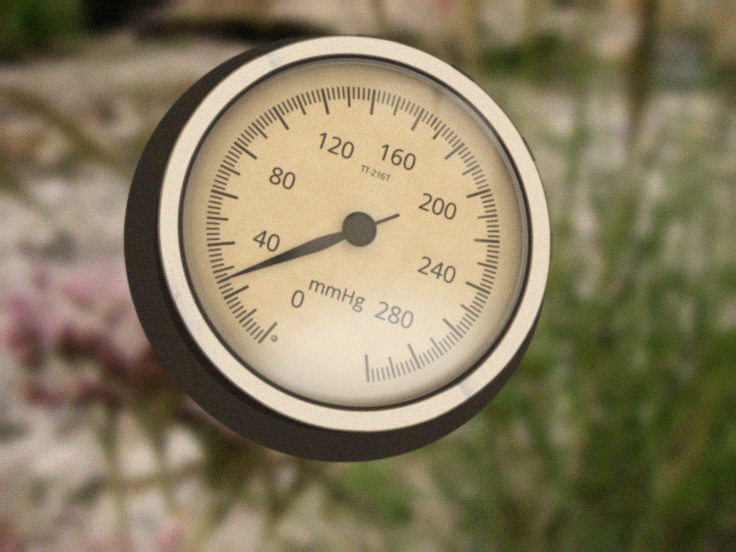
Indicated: 26mmHg
